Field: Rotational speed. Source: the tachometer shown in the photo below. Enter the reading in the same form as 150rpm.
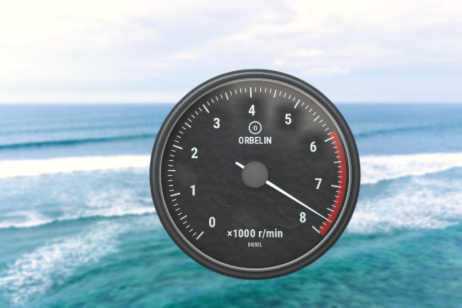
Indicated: 7700rpm
